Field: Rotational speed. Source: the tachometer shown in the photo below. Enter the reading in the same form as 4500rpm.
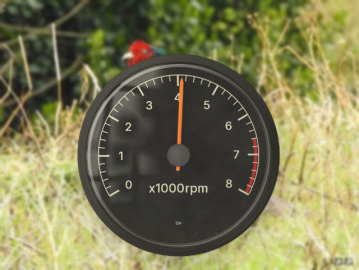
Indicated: 4100rpm
